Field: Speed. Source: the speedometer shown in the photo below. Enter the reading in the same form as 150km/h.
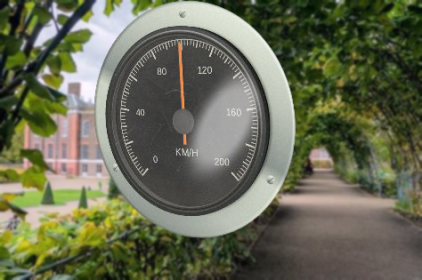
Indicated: 100km/h
